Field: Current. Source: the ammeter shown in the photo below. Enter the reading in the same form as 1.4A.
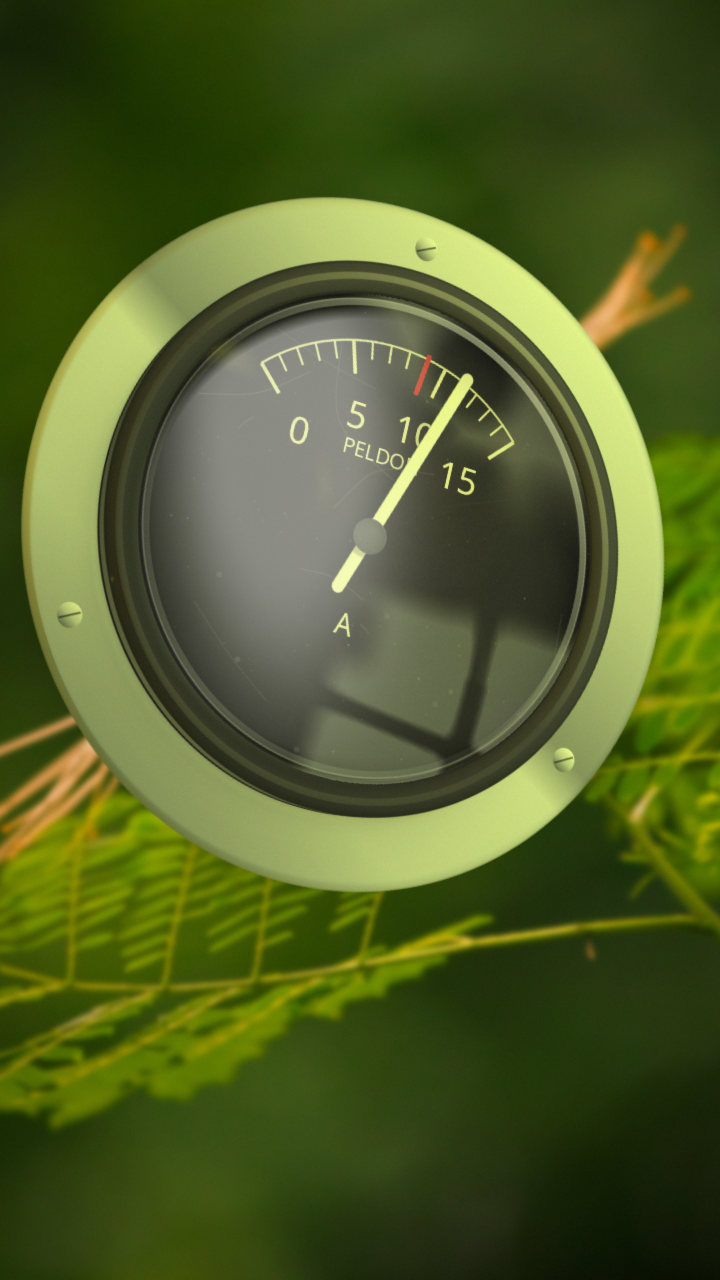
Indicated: 11A
